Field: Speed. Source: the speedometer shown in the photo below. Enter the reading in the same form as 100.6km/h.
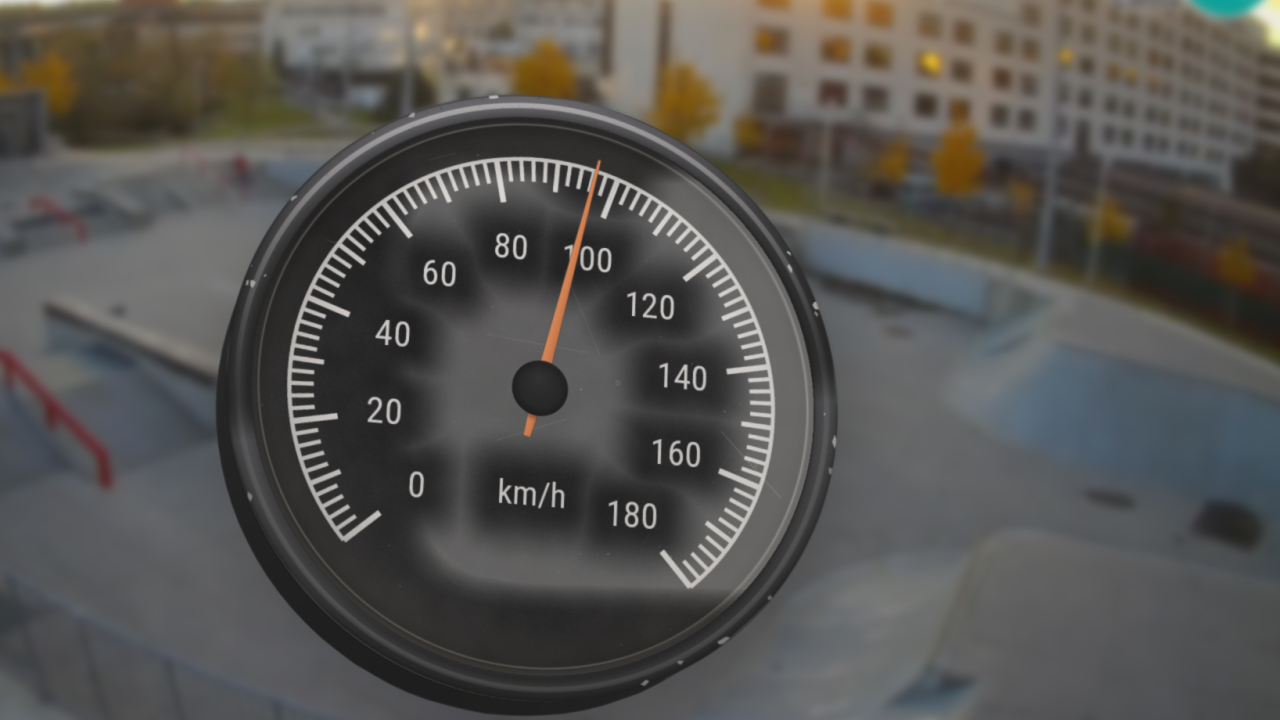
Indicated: 96km/h
